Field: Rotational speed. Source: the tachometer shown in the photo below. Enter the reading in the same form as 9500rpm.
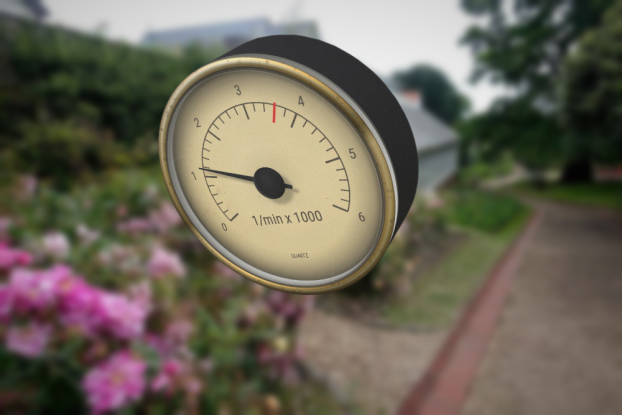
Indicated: 1200rpm
